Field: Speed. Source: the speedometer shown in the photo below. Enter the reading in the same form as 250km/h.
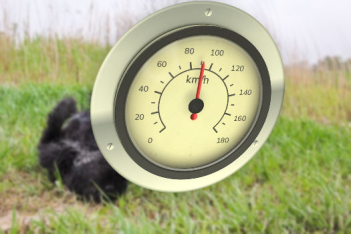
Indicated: 90km/h
